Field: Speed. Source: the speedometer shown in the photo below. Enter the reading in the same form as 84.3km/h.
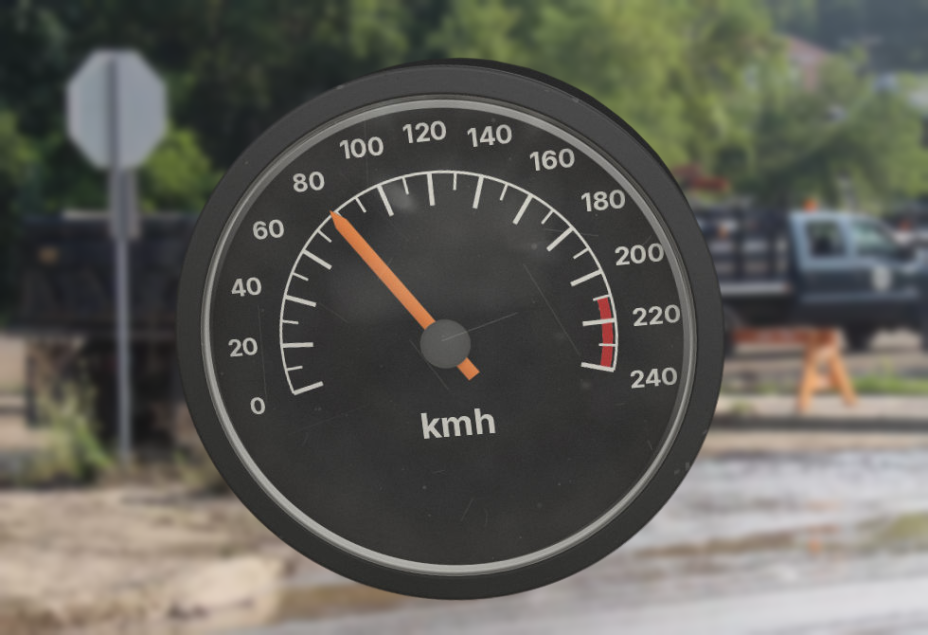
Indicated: 80km/h
